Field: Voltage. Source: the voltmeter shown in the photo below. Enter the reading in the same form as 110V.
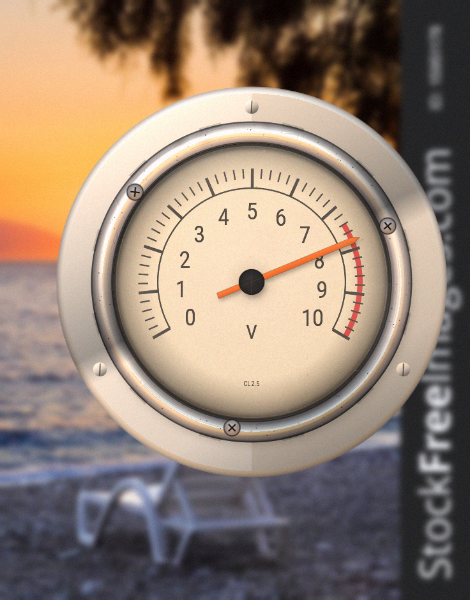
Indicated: 7.8V
